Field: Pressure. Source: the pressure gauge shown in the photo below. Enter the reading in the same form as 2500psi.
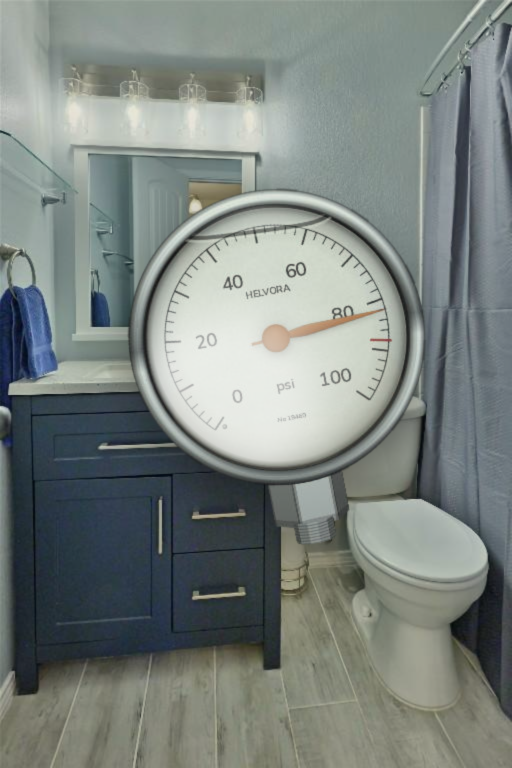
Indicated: 82psi
